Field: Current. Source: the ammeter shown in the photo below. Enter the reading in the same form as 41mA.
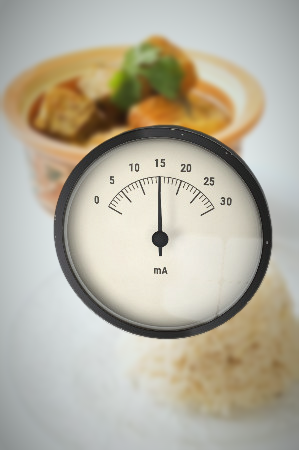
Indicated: 15mA
